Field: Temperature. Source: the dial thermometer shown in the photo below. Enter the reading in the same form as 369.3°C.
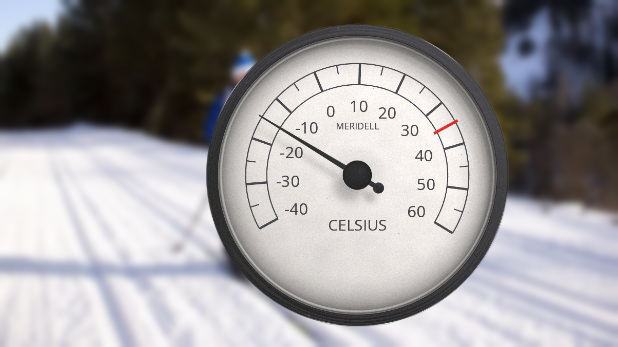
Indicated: -15°C
